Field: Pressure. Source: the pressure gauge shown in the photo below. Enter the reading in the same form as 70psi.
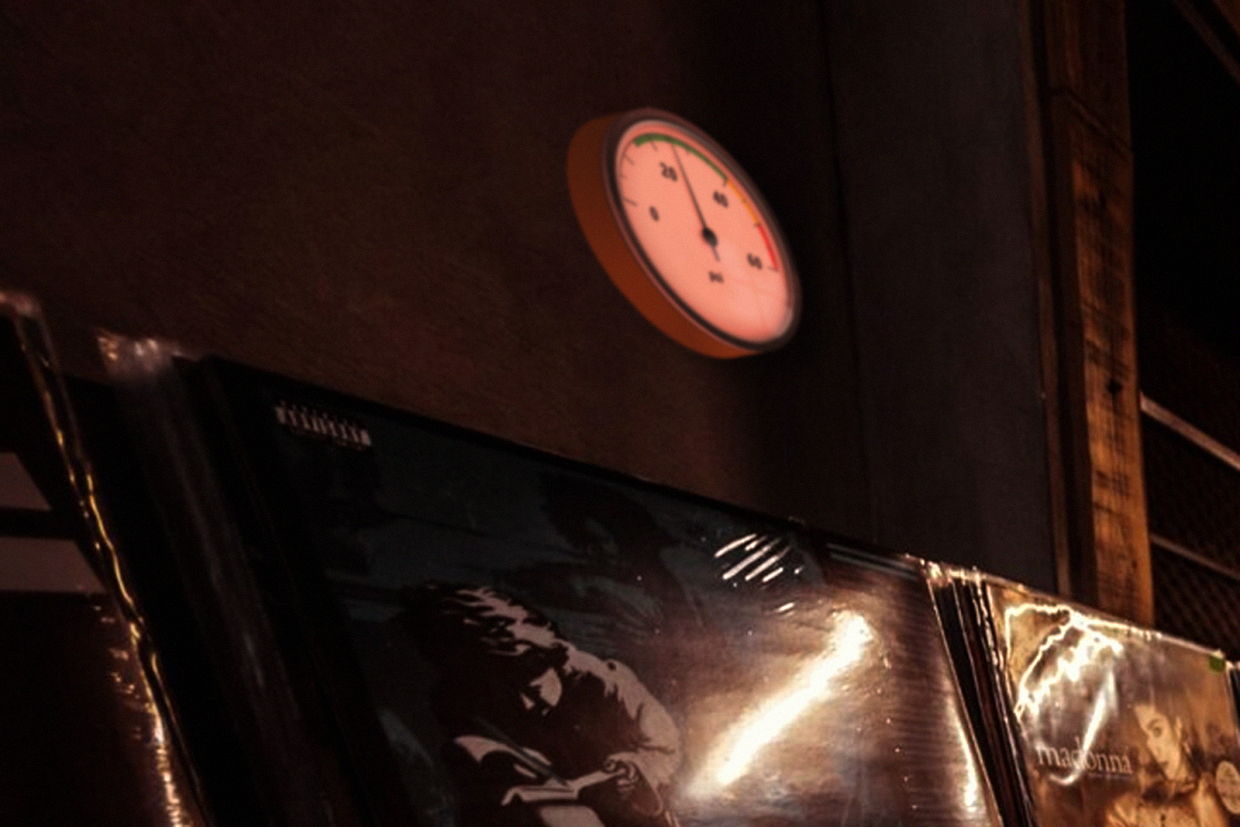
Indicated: 25psi
